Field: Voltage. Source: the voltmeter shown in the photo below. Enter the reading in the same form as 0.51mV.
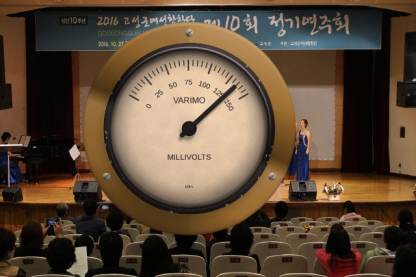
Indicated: 135mV
